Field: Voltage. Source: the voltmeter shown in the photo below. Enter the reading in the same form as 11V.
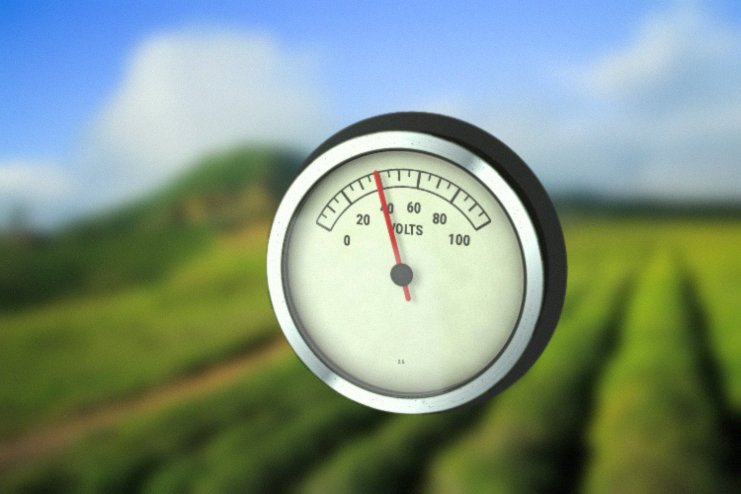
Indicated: 40V
